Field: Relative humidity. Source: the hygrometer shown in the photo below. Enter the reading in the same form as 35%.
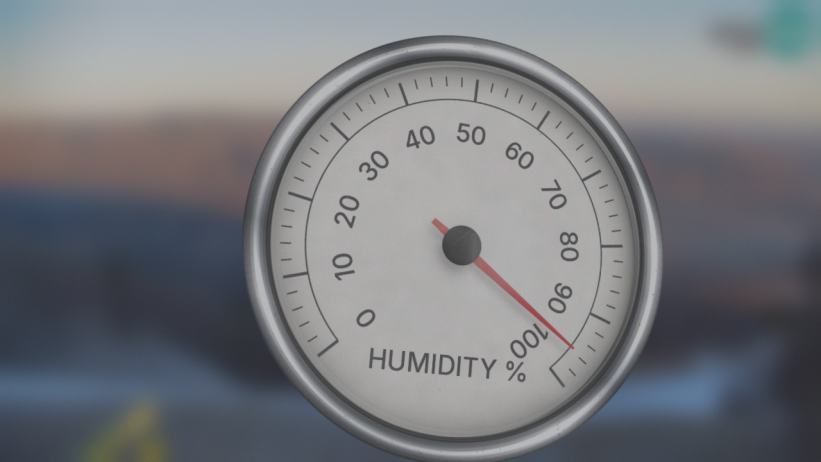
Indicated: 96%
